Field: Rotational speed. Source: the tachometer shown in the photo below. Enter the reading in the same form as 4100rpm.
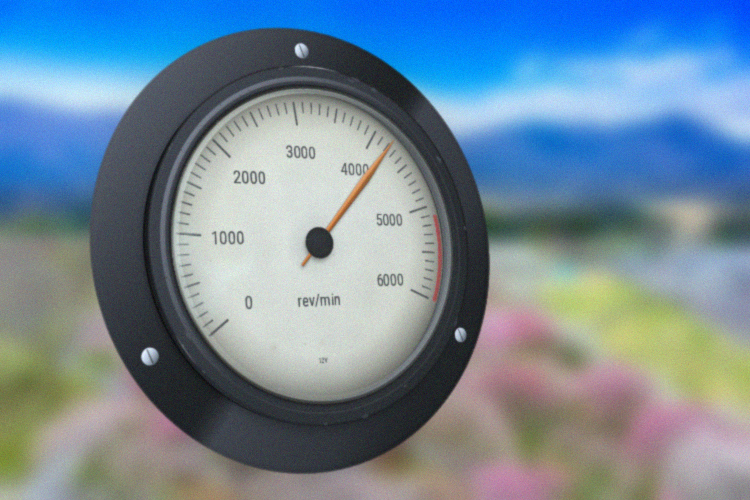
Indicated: 4200rpm
